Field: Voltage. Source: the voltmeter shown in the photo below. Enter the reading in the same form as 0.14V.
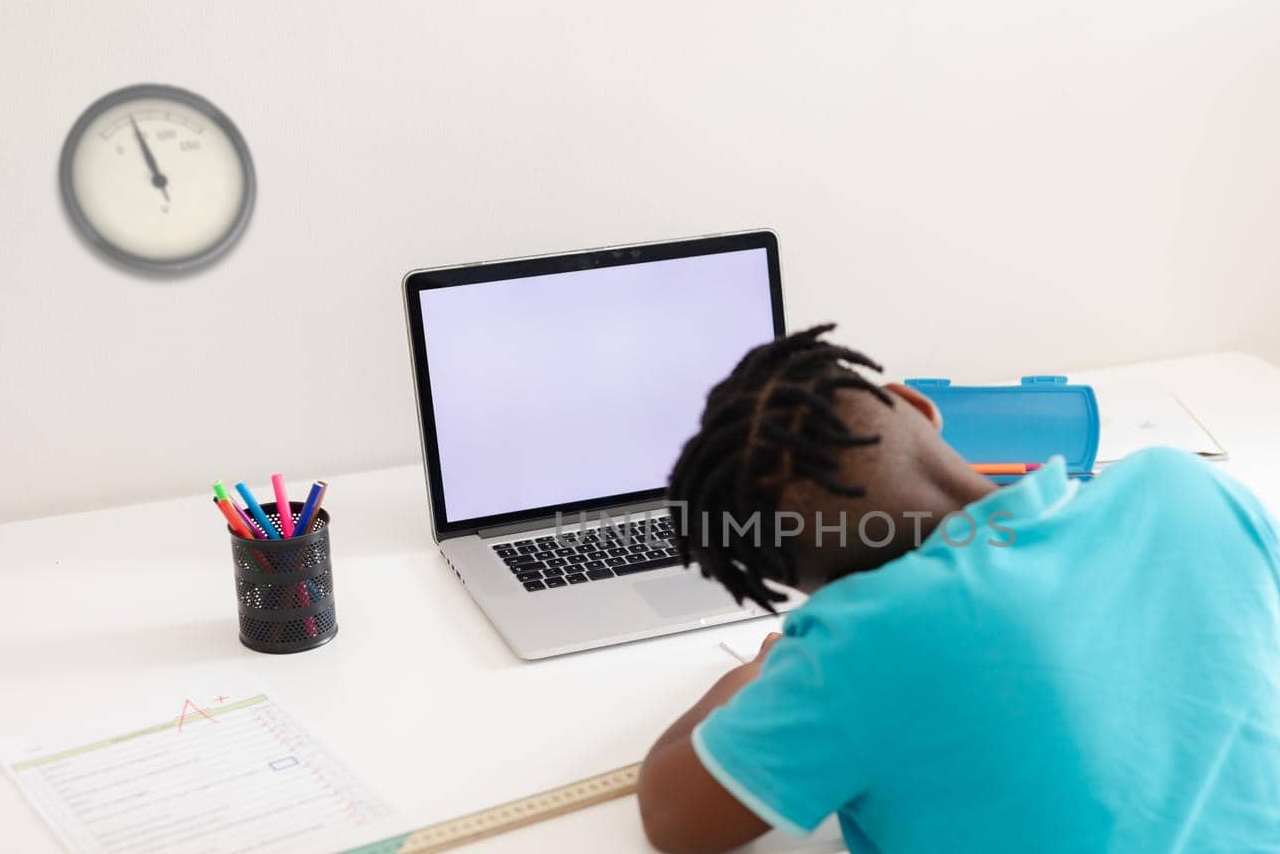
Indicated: 50V
